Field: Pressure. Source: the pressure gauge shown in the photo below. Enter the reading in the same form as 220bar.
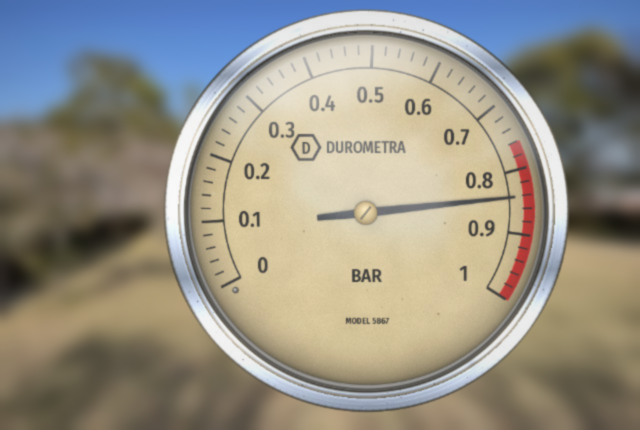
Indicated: 0.84bar
